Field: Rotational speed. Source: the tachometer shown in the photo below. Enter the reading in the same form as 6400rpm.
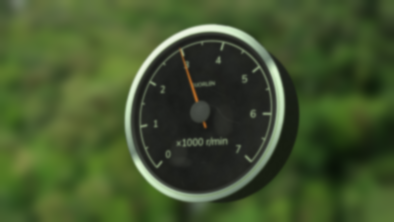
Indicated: 3000rpm
